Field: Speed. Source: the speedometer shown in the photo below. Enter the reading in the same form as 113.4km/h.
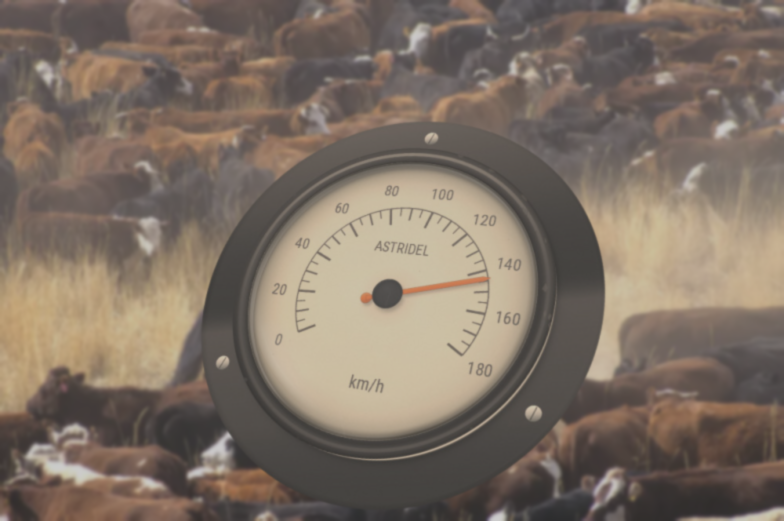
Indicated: 145km/h
